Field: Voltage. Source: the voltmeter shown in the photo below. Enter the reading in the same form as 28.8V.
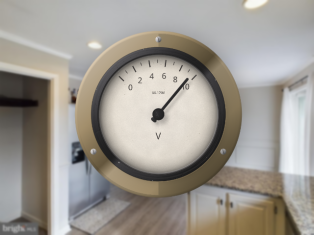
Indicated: 9.5V
